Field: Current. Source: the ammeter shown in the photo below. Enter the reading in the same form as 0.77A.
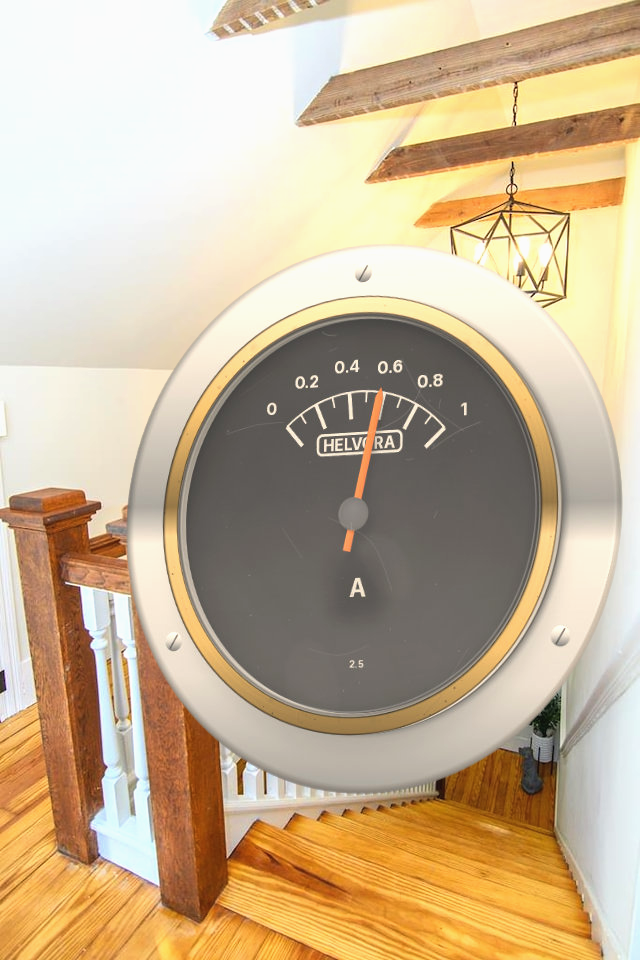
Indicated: 0.6A
